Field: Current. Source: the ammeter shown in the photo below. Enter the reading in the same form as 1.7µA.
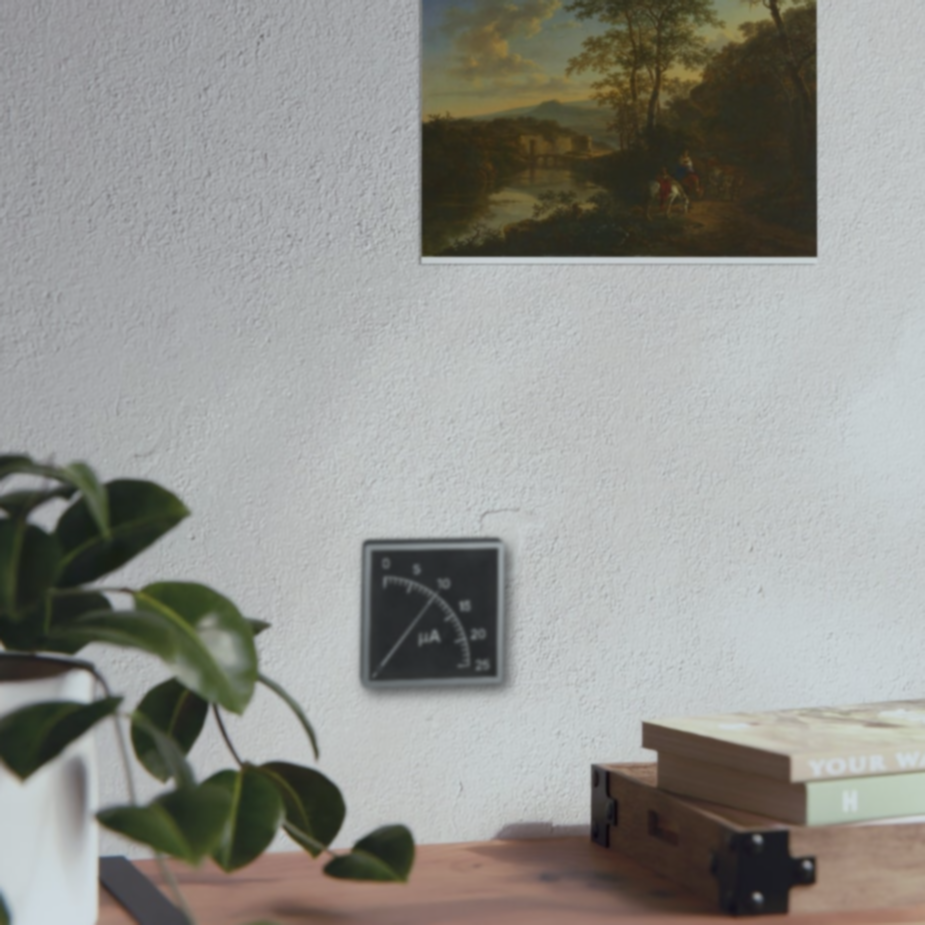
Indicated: 10µA
